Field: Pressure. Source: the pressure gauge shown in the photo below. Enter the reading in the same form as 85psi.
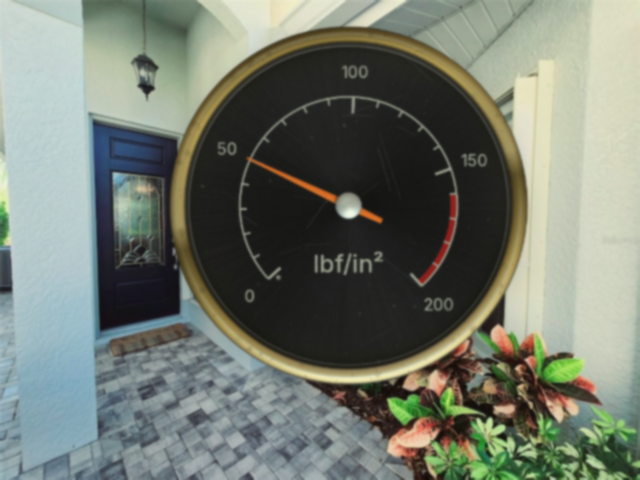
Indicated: 50psi
